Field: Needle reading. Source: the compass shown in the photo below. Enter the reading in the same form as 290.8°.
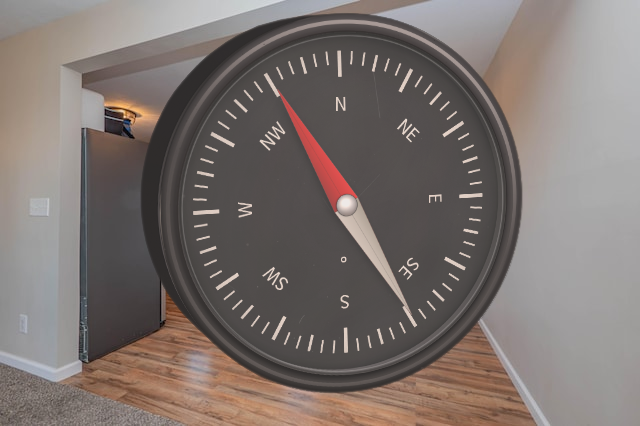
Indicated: 330°
